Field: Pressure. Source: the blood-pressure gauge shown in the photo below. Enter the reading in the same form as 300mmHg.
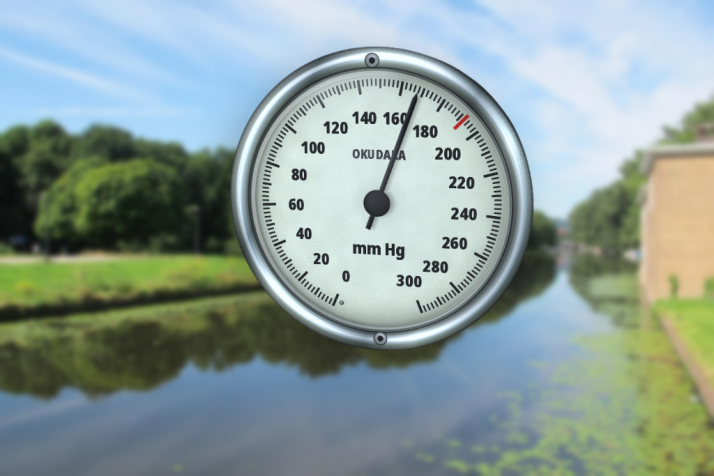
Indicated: 168mmHg
